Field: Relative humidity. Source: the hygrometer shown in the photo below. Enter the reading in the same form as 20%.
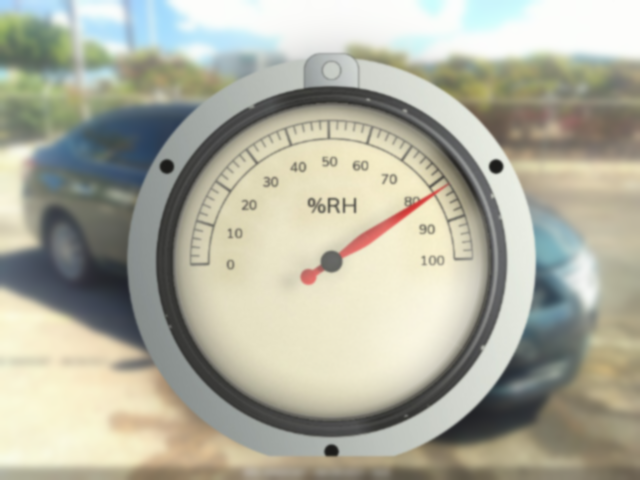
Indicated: 82%
